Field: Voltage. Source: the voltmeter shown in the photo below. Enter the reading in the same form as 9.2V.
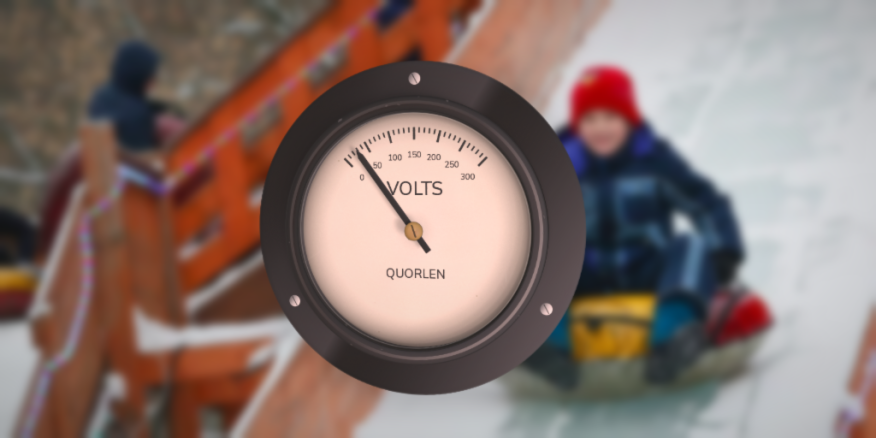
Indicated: 30V
